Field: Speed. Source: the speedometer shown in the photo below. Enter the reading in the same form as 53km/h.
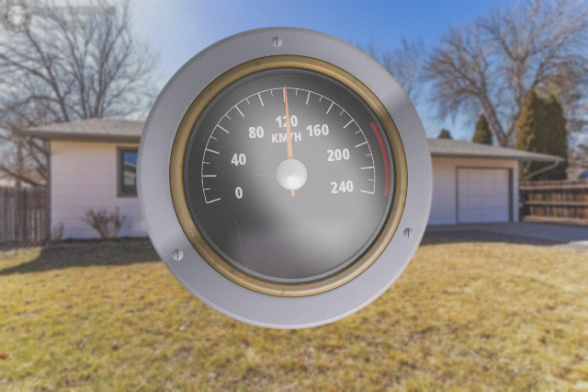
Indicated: 120km/h
